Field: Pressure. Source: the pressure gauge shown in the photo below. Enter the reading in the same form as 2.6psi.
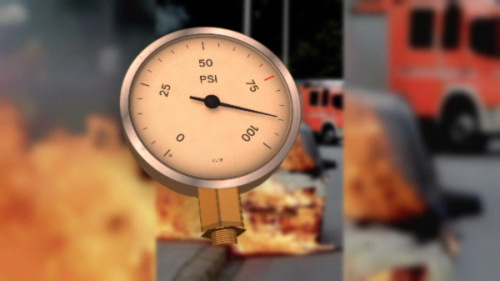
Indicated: 90psi
